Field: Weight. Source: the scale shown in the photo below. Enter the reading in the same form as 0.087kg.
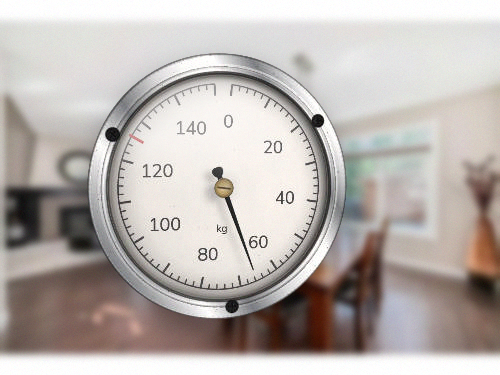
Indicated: 66kg
